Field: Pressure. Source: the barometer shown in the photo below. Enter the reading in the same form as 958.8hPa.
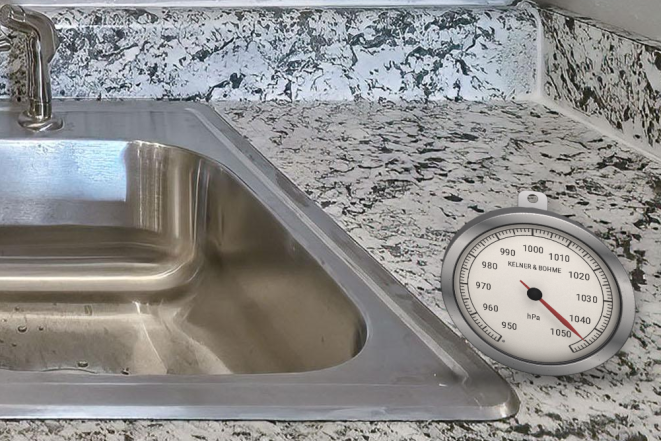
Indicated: 1045hPa
